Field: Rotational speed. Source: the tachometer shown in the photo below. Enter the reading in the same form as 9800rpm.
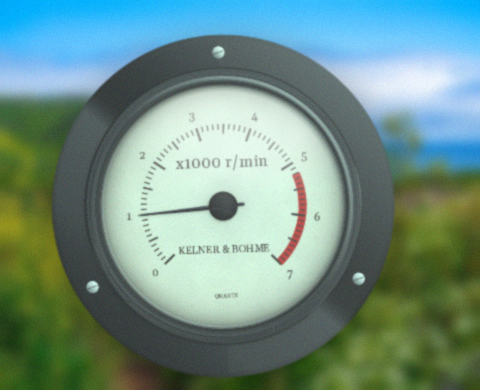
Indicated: 1000rpm
